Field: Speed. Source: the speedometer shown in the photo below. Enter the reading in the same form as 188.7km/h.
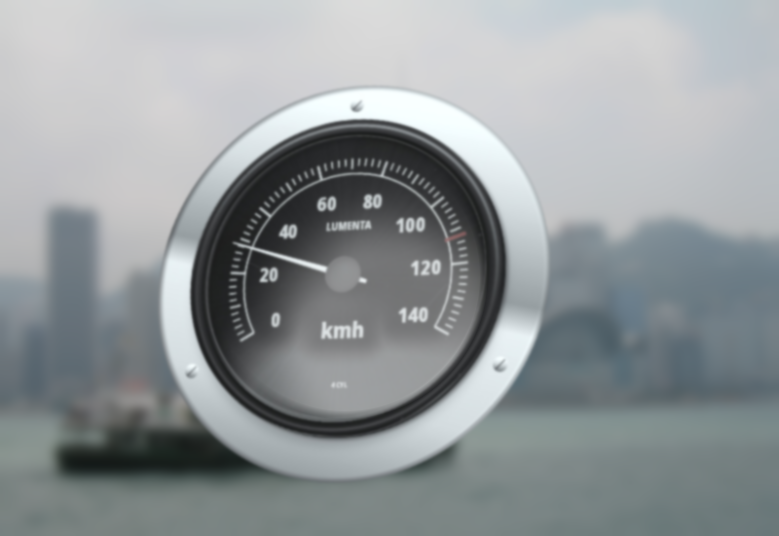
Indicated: 28km/h
